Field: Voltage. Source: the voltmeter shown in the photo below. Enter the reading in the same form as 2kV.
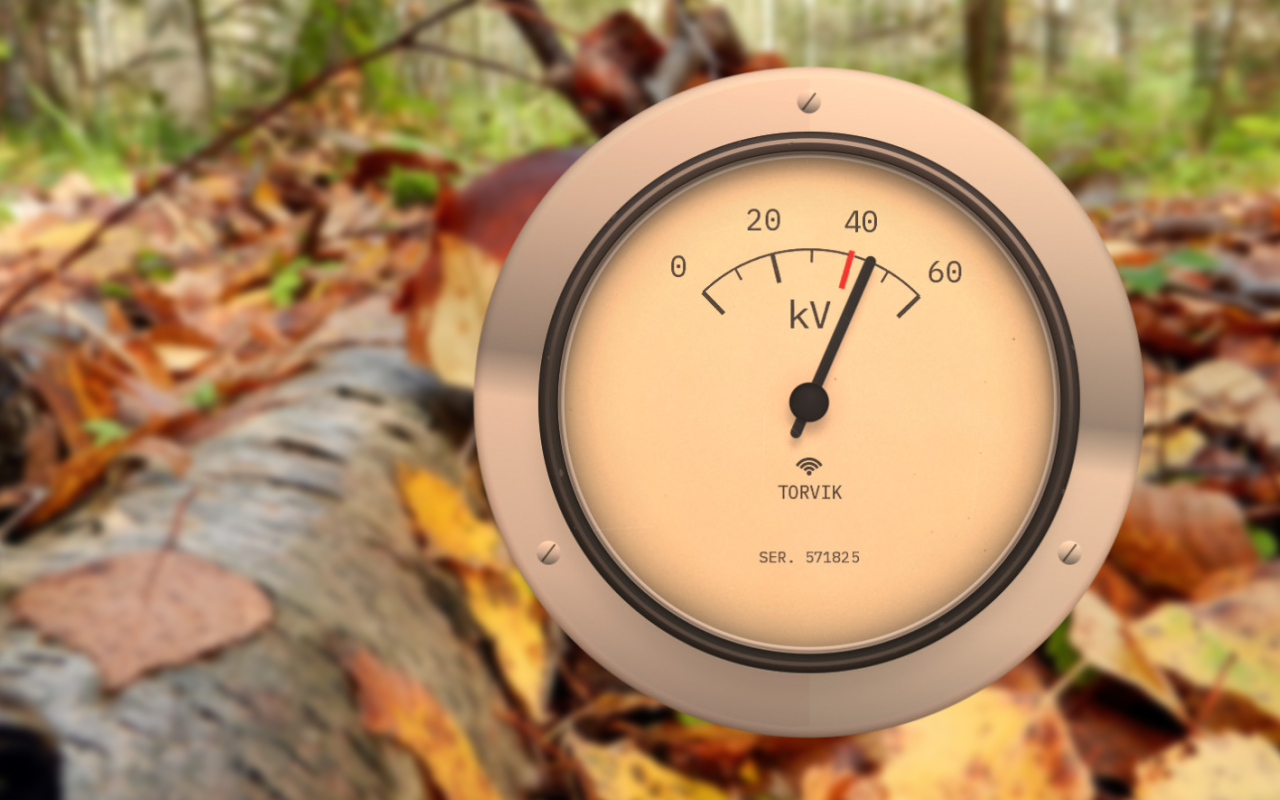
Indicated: 45kV
